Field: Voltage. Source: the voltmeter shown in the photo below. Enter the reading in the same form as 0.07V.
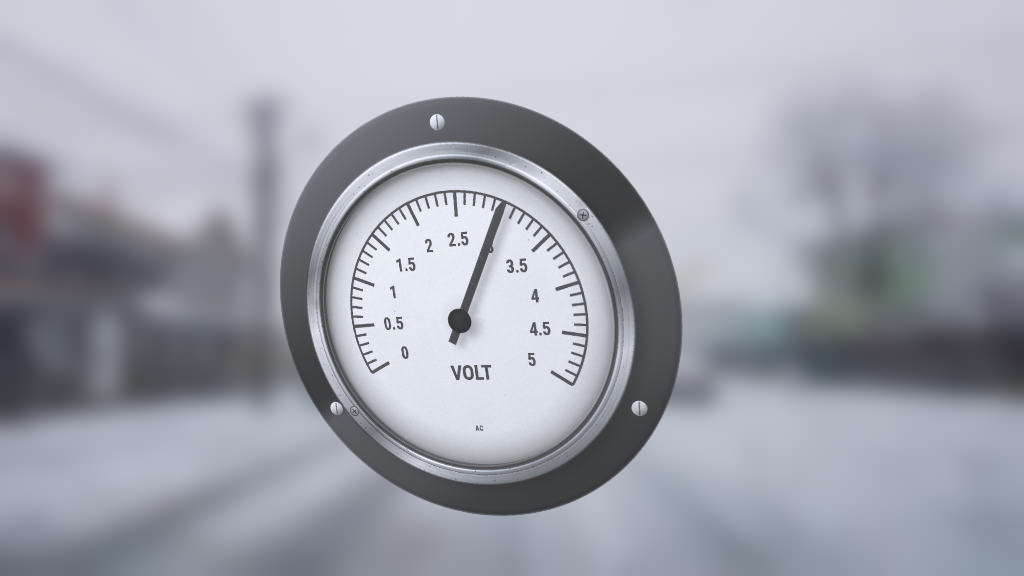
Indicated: 3V
